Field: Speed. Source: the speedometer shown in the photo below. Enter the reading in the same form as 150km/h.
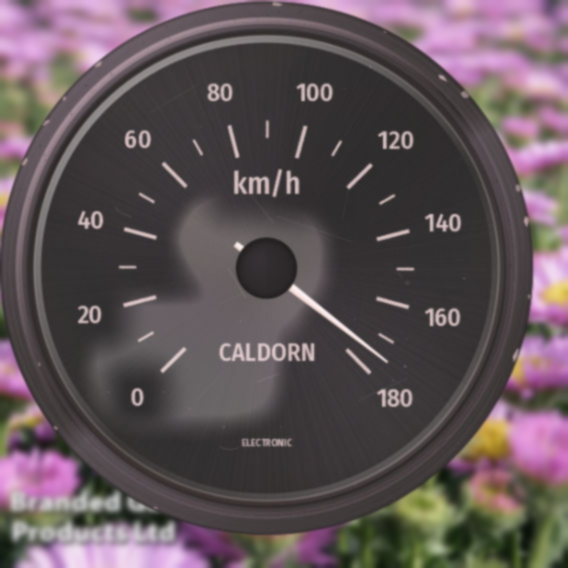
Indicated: 175km/h
